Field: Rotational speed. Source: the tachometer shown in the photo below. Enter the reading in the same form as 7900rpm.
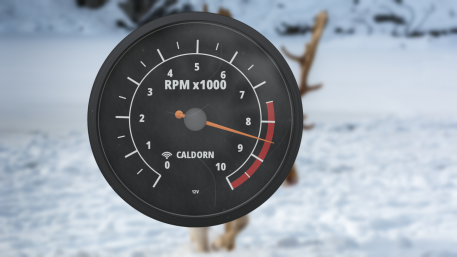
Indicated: 8500rpm
